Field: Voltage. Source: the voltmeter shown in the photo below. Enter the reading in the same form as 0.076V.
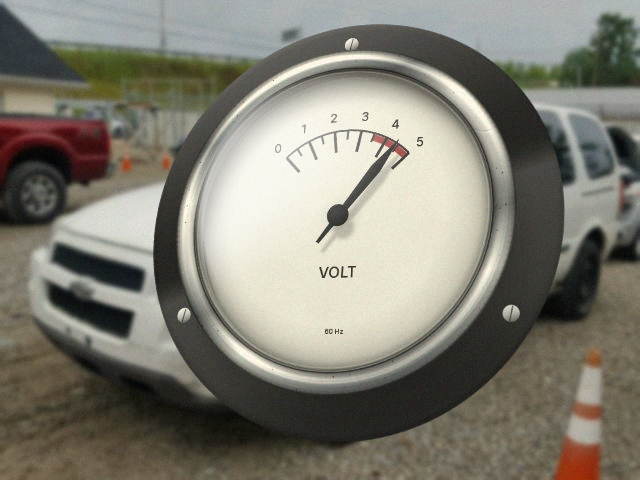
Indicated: 4.5V
